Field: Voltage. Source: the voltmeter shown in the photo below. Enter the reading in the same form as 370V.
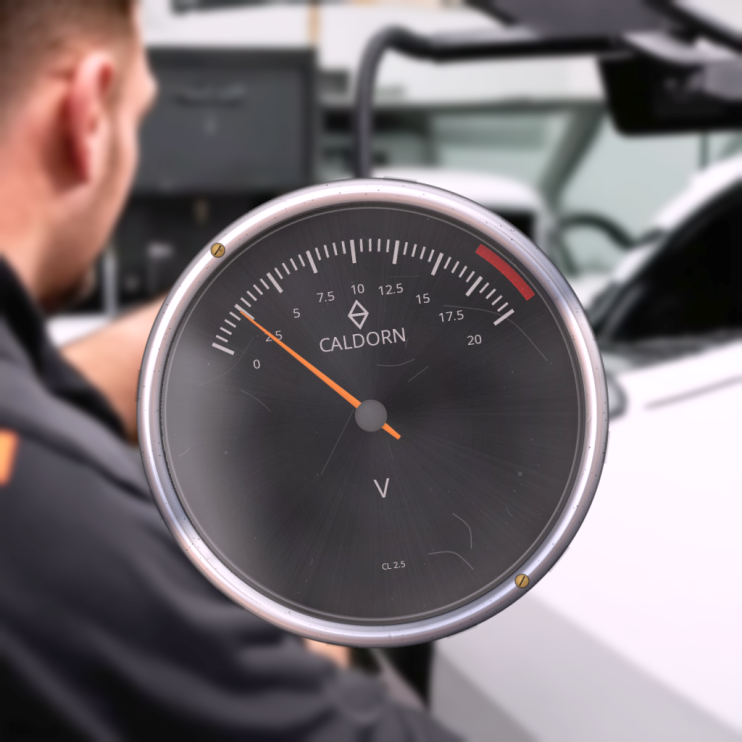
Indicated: 2.5V
